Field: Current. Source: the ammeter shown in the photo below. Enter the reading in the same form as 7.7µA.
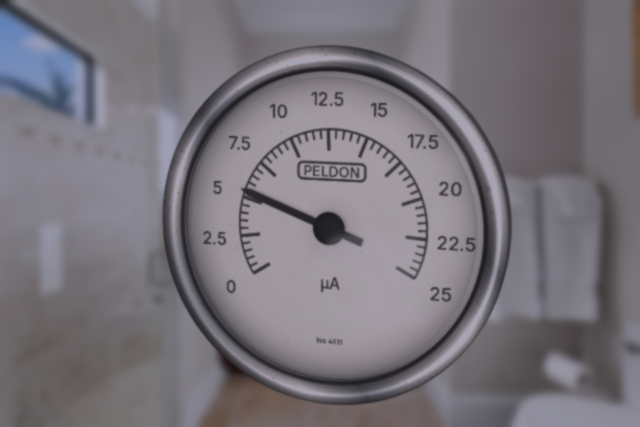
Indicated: 5.5µA
